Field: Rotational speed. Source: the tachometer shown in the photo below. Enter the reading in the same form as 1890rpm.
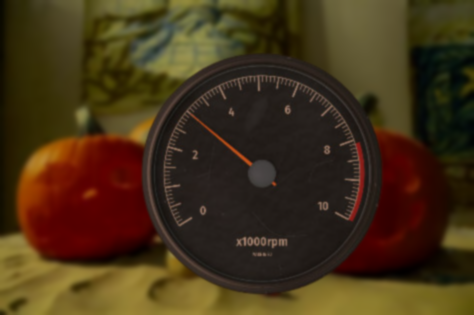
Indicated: 3000rpm
